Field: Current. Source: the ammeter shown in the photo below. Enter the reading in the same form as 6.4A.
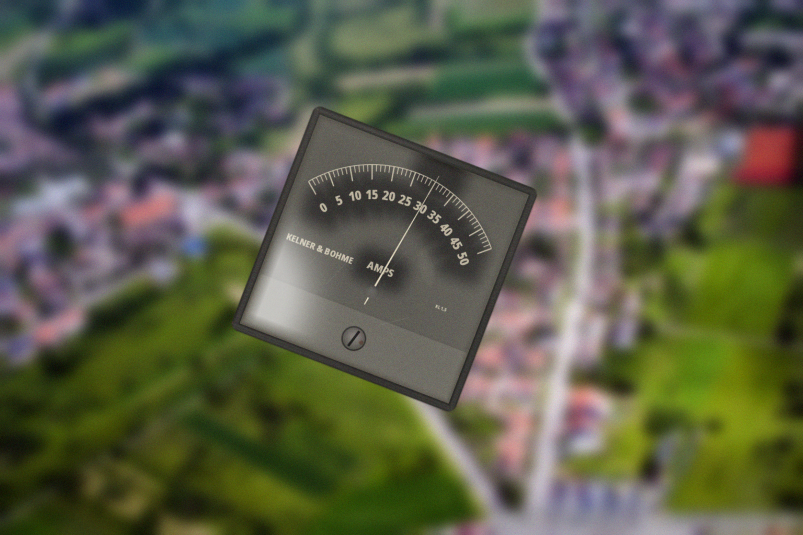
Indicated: 30A
